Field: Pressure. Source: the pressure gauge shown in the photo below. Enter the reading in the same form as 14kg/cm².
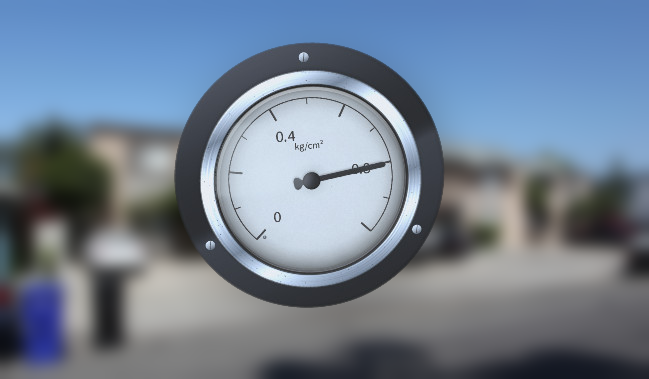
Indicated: 0.8kg/cm²
